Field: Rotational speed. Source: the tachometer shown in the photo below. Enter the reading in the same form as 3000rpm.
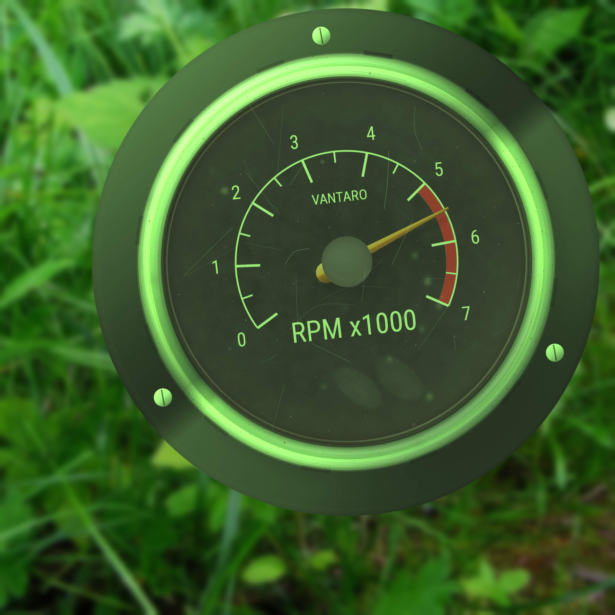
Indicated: 5500rpm
